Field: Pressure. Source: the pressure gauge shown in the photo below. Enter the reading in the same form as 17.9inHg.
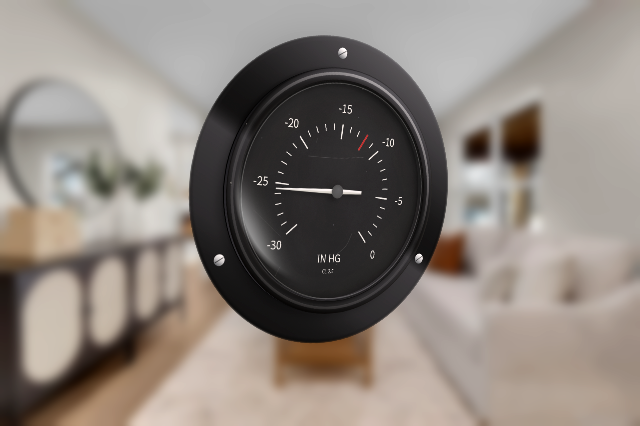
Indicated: -25.5inHg
